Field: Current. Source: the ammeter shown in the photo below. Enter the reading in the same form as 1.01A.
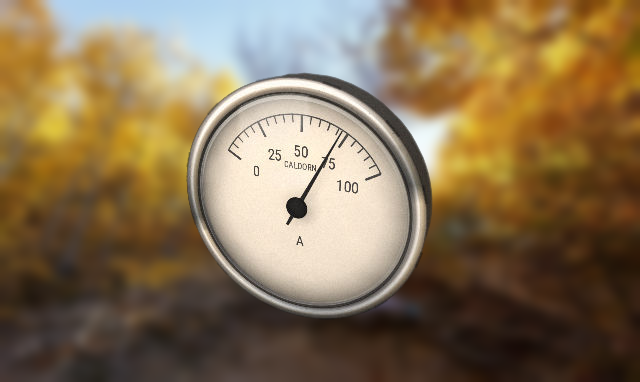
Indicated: 72.5A
